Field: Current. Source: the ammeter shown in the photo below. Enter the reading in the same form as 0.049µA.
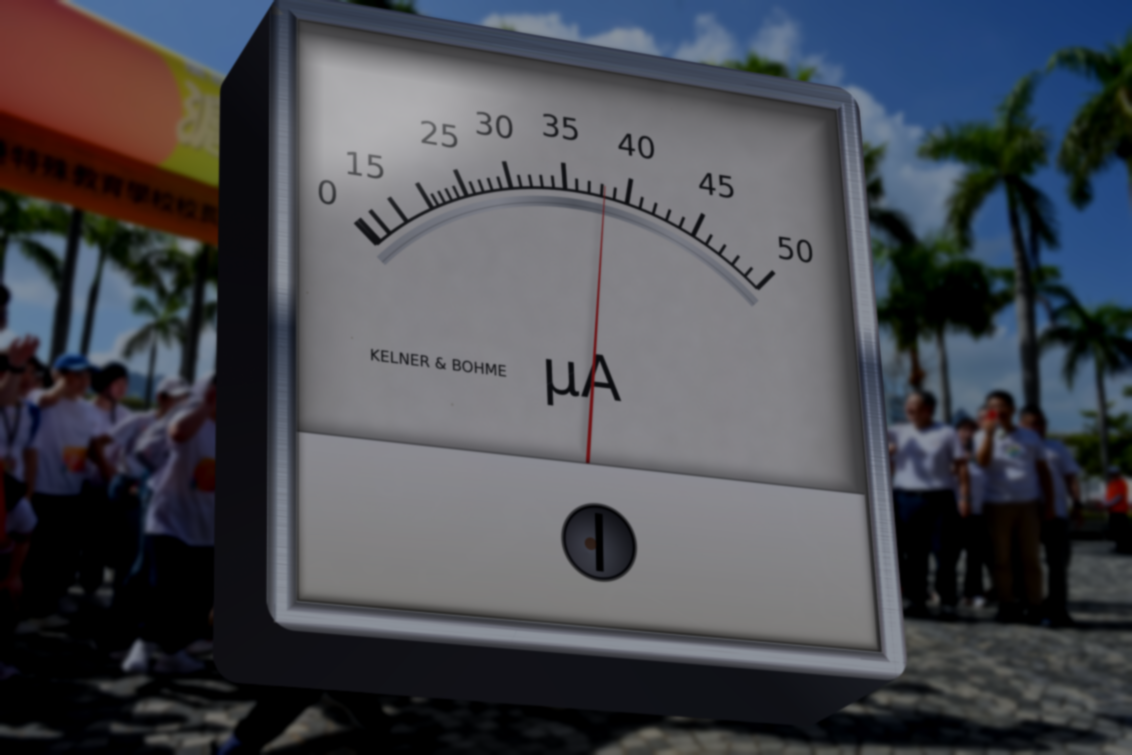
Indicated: 38µA
